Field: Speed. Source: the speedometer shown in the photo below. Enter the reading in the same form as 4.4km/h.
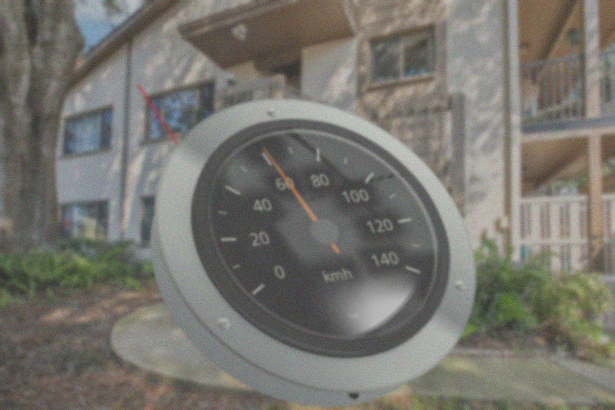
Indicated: 60km/h
